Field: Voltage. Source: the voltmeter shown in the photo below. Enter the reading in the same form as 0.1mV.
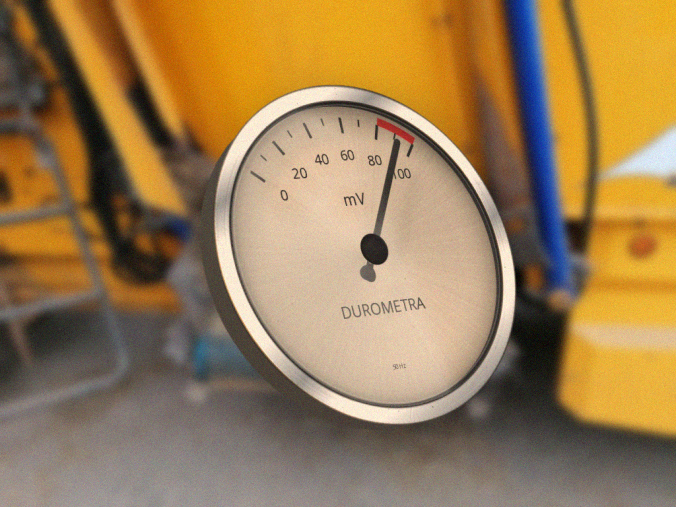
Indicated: 90mV
